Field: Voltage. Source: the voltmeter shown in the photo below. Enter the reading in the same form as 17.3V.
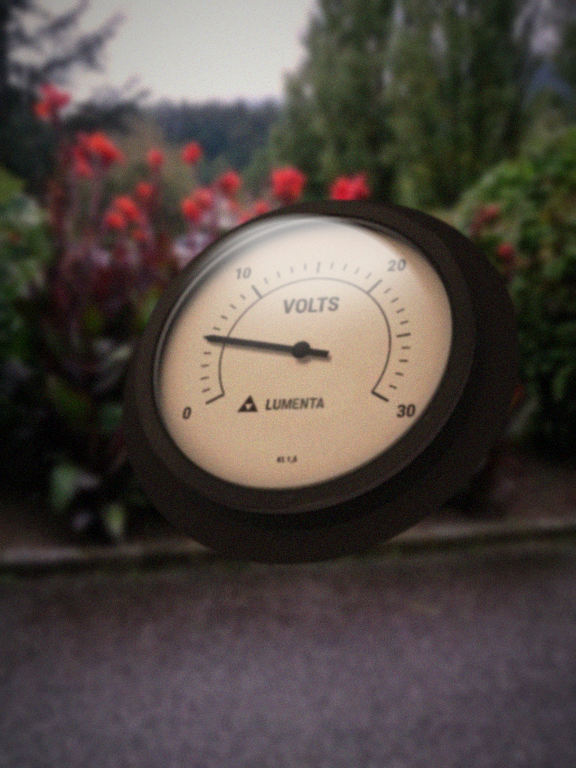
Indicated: 5V
